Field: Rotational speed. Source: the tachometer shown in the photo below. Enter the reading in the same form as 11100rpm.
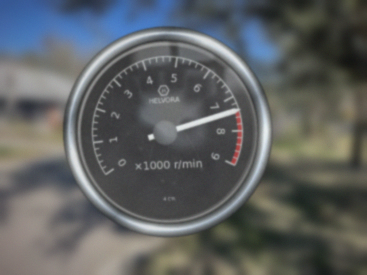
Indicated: 7400rpm
